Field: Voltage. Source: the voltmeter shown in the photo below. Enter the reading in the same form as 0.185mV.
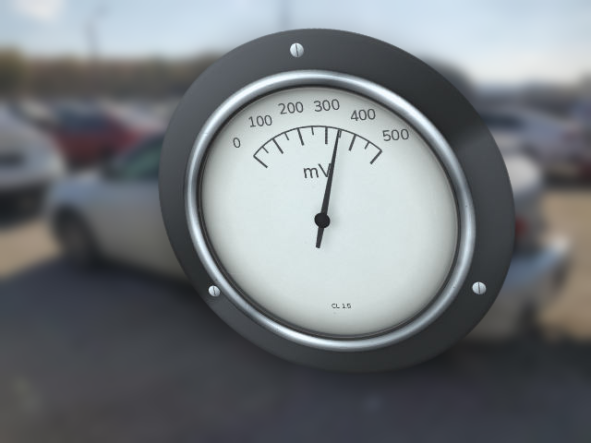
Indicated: 350mV
